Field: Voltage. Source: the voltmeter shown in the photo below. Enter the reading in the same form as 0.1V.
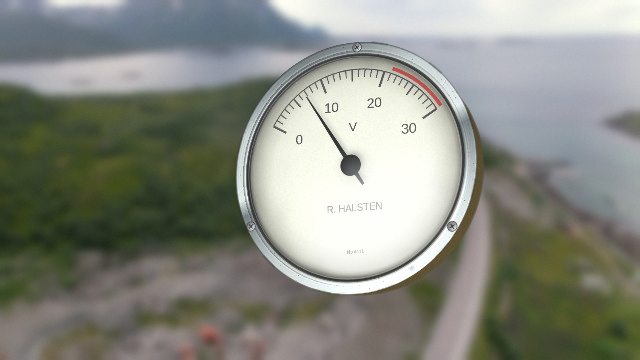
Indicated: 7V
